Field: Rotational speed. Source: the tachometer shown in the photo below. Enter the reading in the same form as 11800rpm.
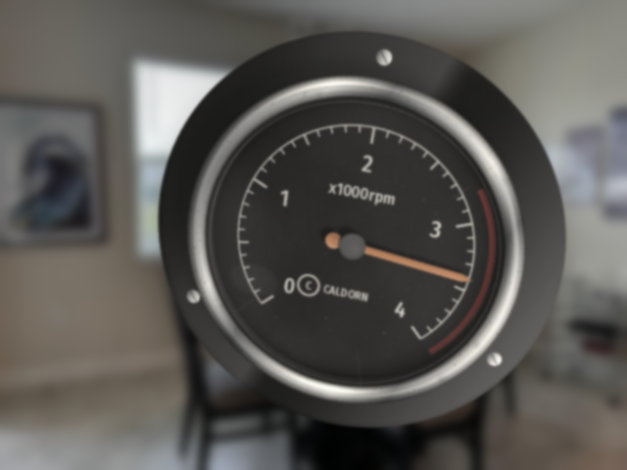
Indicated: 3400rpm
